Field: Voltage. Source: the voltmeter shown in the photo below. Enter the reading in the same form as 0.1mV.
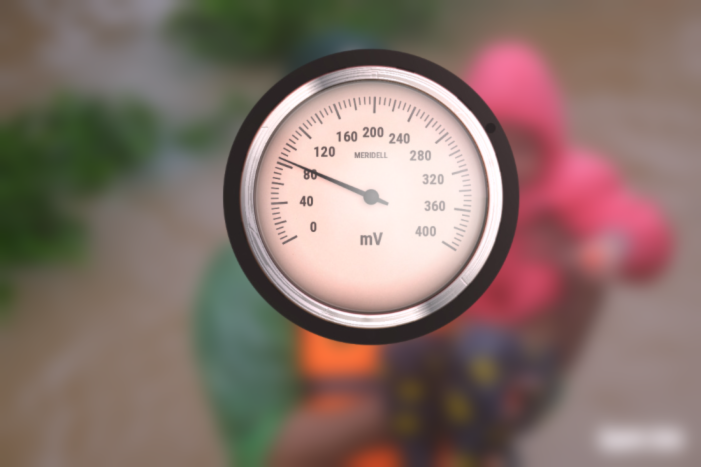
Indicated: 85mV
